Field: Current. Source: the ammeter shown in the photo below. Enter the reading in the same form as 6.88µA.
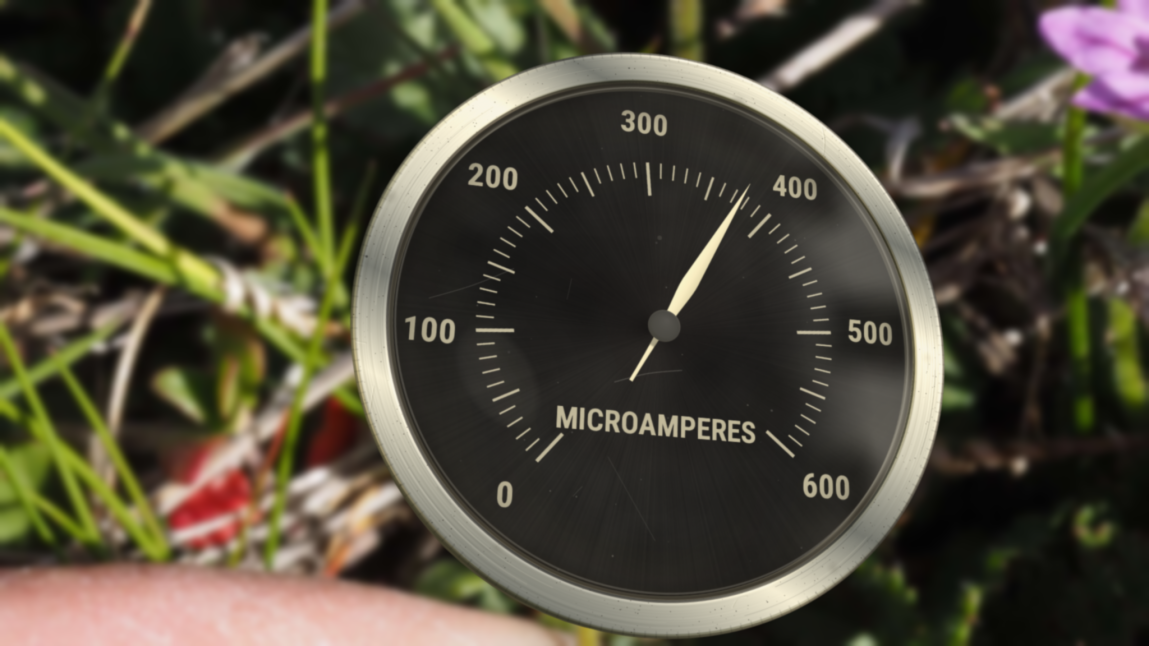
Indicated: 375µA
